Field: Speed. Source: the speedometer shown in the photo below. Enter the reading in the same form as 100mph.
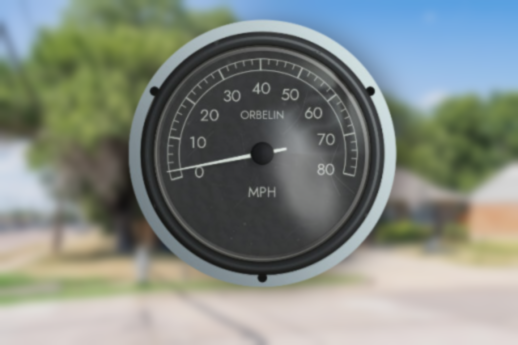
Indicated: 2mph
